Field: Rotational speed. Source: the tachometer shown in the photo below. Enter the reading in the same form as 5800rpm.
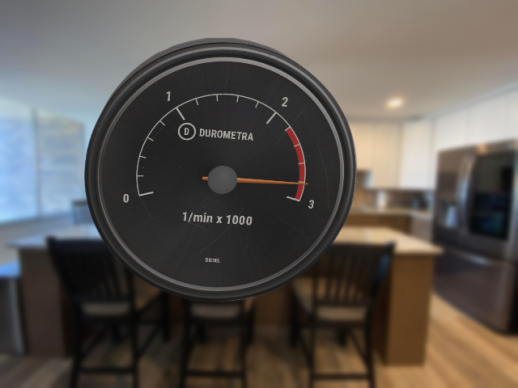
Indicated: 2800rpm
